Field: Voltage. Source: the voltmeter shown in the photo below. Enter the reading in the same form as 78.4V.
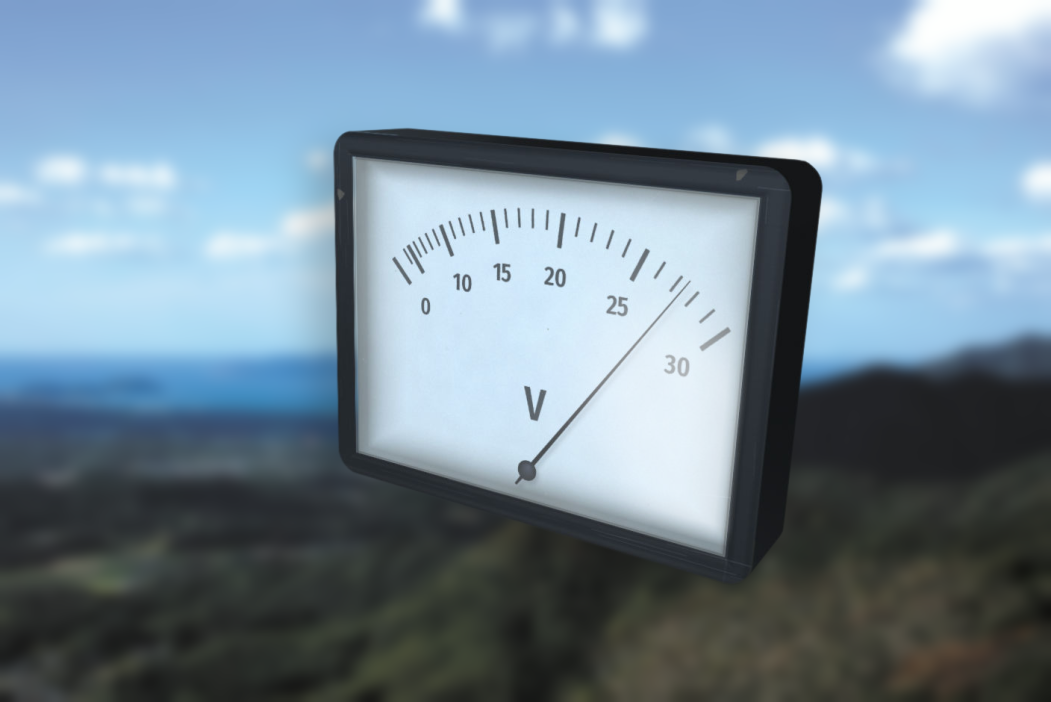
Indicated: 27.5V
